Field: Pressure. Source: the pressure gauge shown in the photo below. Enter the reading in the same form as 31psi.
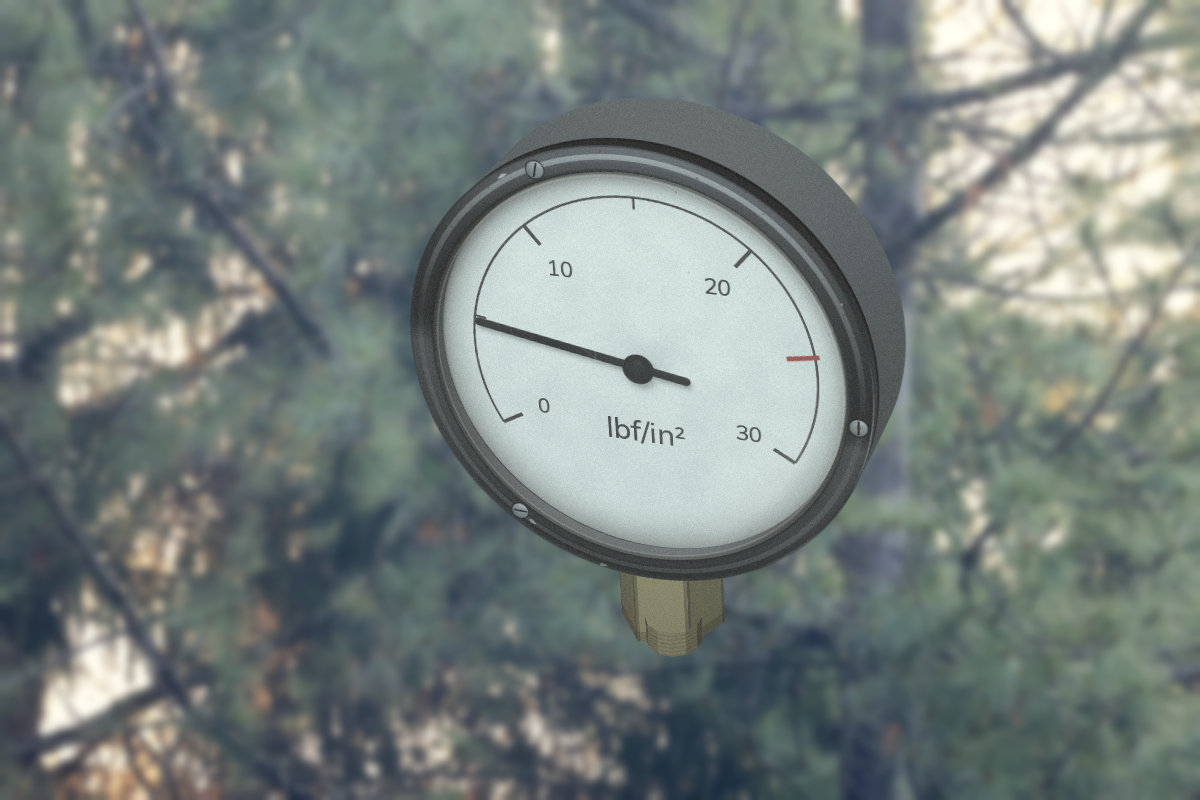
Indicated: 5psi
